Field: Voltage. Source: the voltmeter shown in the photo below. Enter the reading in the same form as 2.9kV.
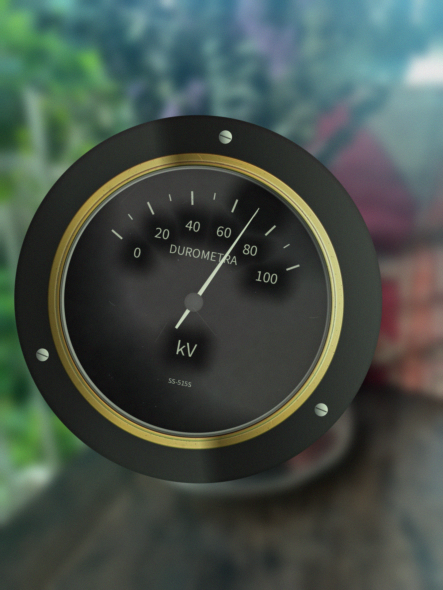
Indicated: 70kV
